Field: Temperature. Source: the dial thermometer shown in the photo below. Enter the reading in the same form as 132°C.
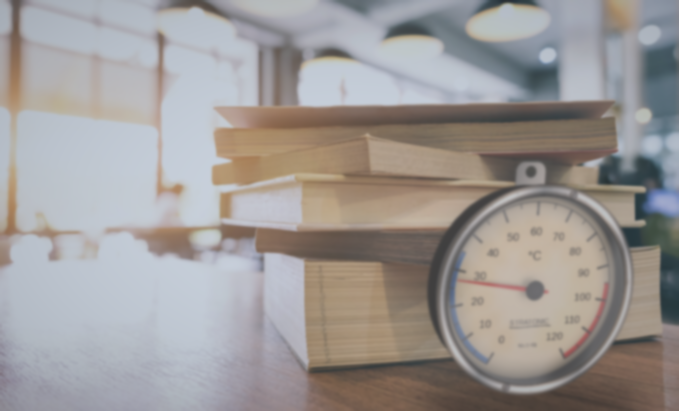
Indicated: 27.5°C
